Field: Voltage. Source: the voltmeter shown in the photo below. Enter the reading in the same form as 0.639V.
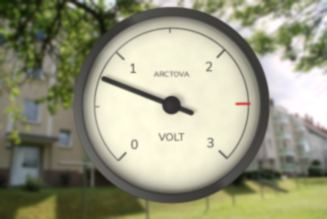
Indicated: 0.75V
